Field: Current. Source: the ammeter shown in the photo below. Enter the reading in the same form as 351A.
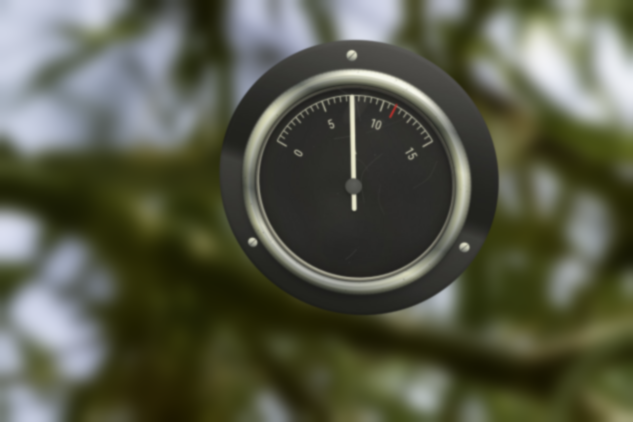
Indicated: 7.5A
